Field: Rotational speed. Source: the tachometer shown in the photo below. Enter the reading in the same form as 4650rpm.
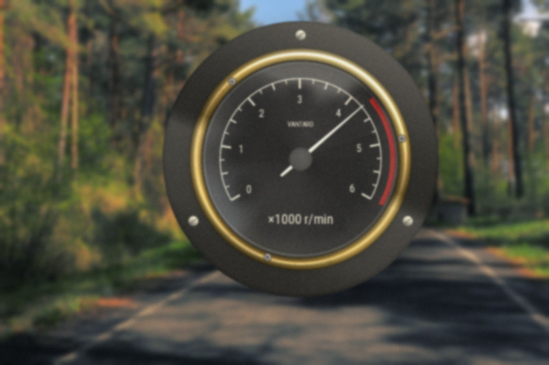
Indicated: 4250rpm
